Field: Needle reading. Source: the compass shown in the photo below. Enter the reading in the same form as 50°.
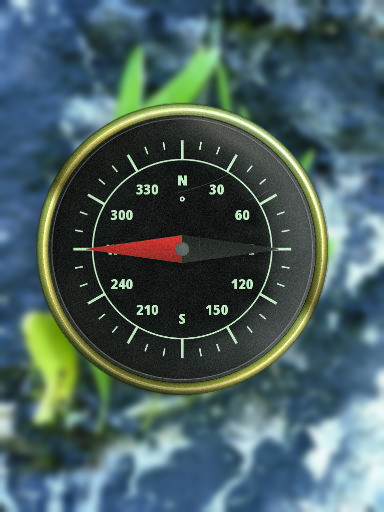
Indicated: 270°
